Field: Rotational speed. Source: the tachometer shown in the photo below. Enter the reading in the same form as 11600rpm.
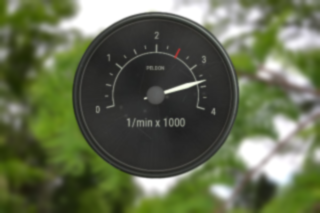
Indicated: 3375rpm
